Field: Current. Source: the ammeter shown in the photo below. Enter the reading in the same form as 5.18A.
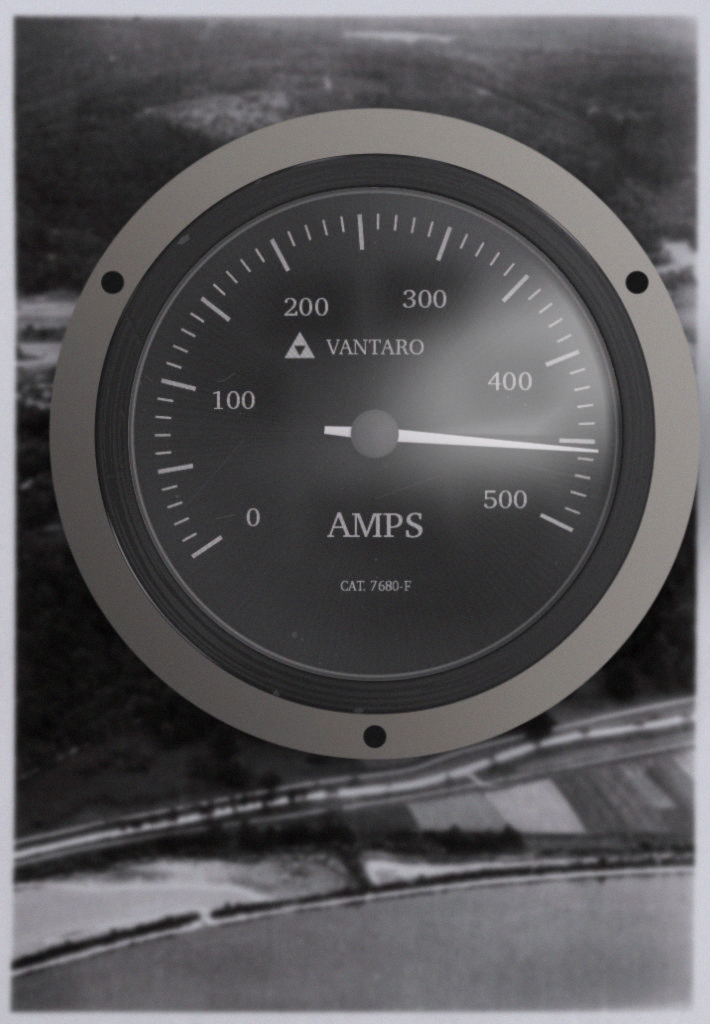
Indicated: 455A
